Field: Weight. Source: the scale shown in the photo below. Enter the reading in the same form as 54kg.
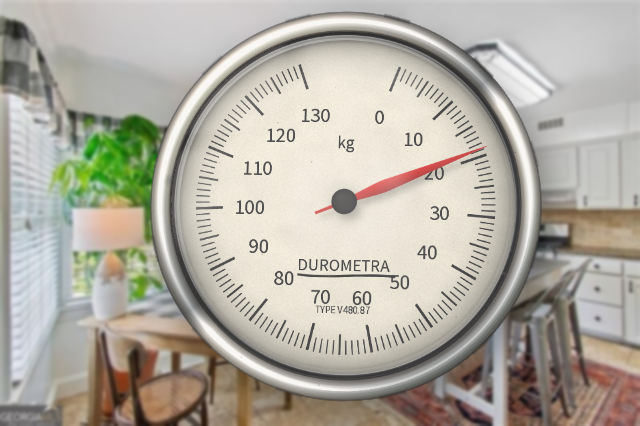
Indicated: 19kg
